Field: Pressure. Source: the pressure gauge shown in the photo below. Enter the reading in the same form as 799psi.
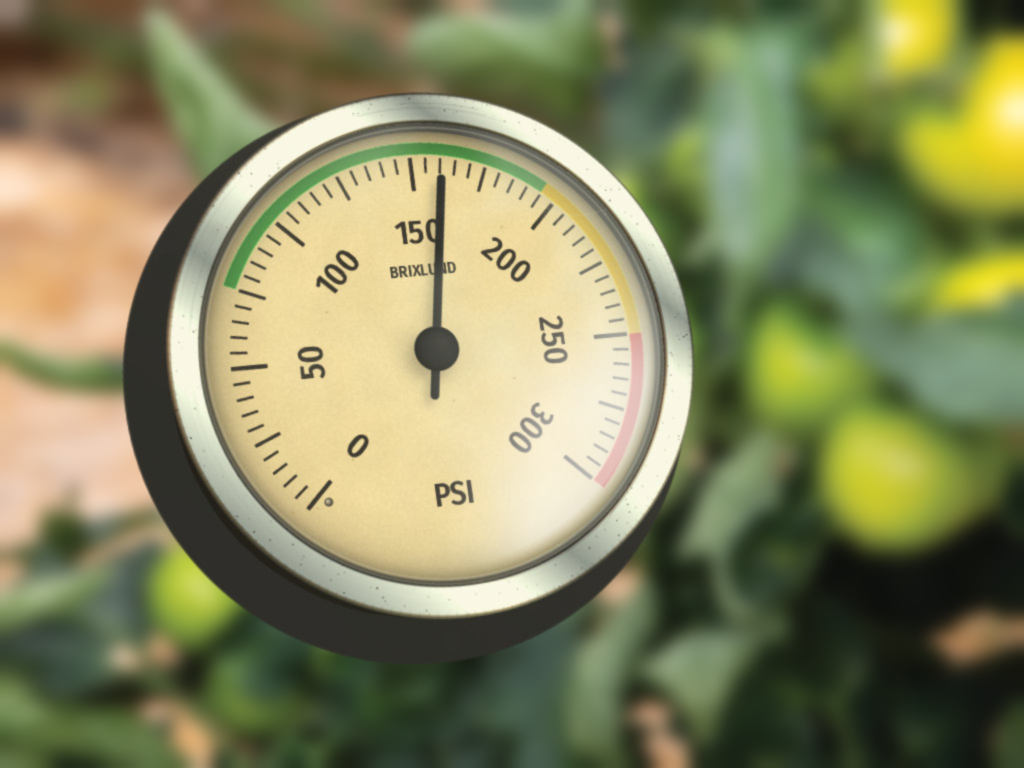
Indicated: 160psi
